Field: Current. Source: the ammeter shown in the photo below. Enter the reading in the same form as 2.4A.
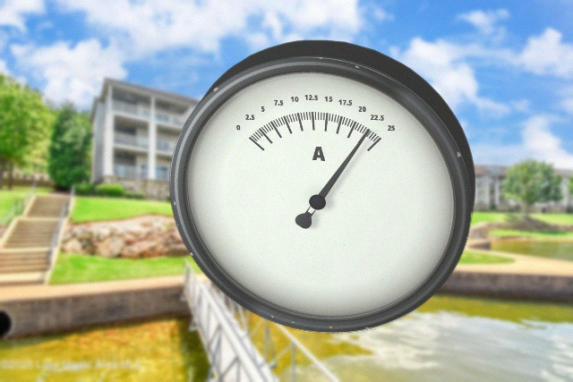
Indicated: 22.5A
